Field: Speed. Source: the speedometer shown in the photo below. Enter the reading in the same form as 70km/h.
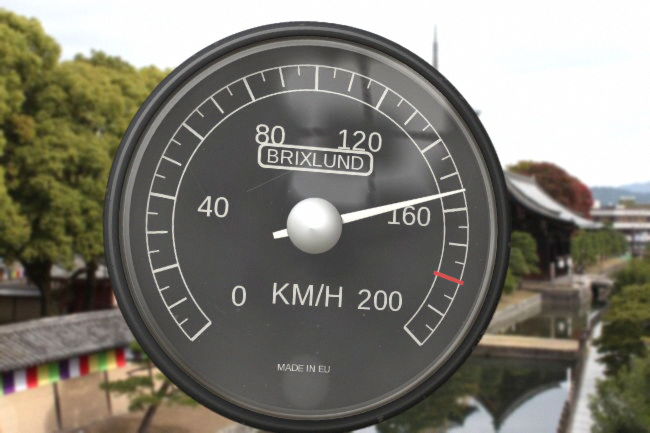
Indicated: 155km/h
